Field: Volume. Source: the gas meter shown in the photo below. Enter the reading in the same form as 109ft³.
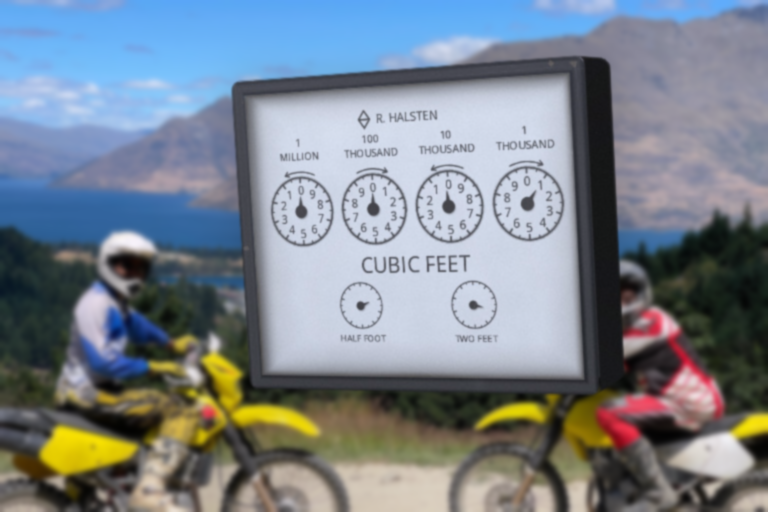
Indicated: 100ft³
